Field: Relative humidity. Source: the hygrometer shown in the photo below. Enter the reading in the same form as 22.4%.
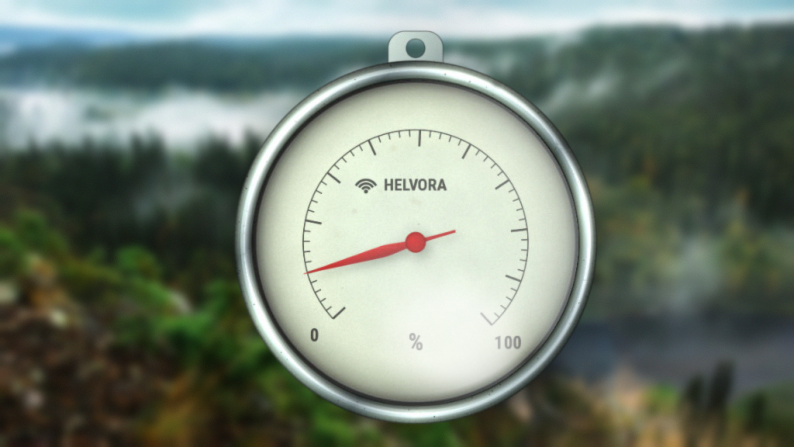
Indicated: 10%
